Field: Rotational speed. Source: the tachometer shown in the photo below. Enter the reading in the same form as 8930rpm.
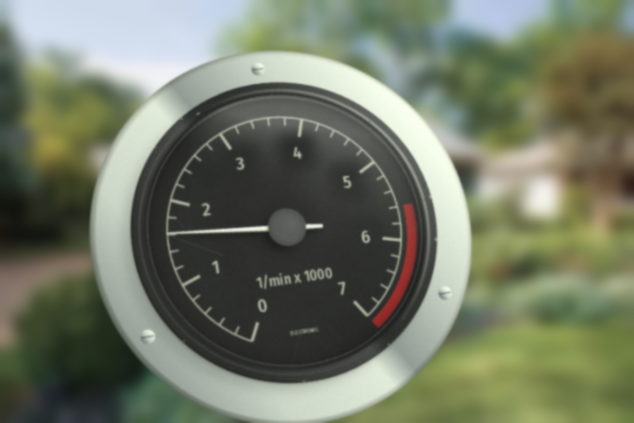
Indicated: 1600rpm
